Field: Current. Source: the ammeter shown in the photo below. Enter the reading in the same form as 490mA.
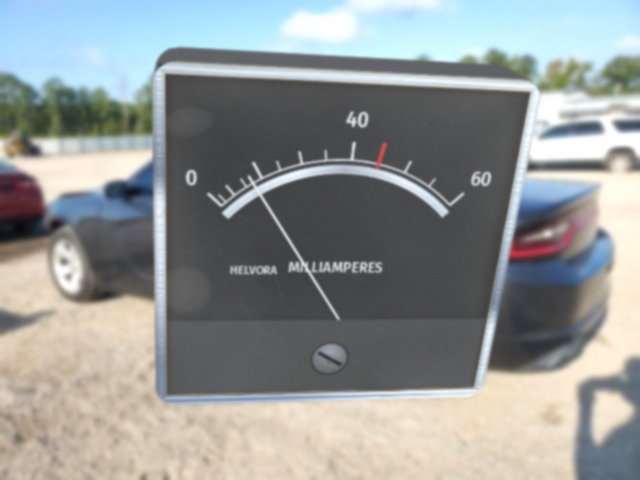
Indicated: 17.5mA
